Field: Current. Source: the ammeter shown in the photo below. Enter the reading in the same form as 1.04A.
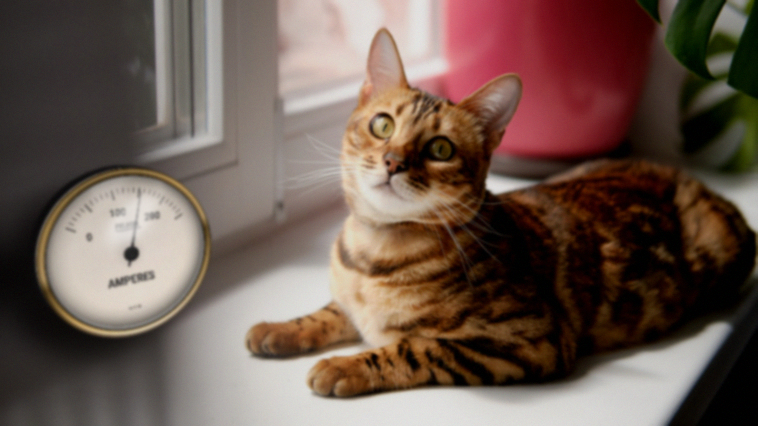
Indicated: 150A
